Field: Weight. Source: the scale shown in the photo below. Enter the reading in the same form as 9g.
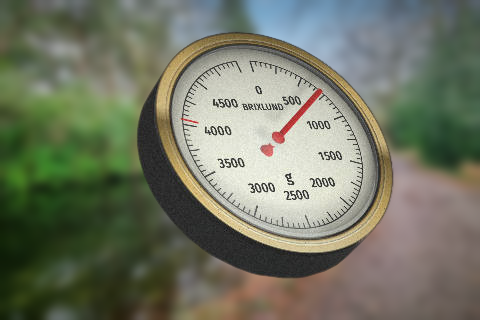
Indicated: 700g
